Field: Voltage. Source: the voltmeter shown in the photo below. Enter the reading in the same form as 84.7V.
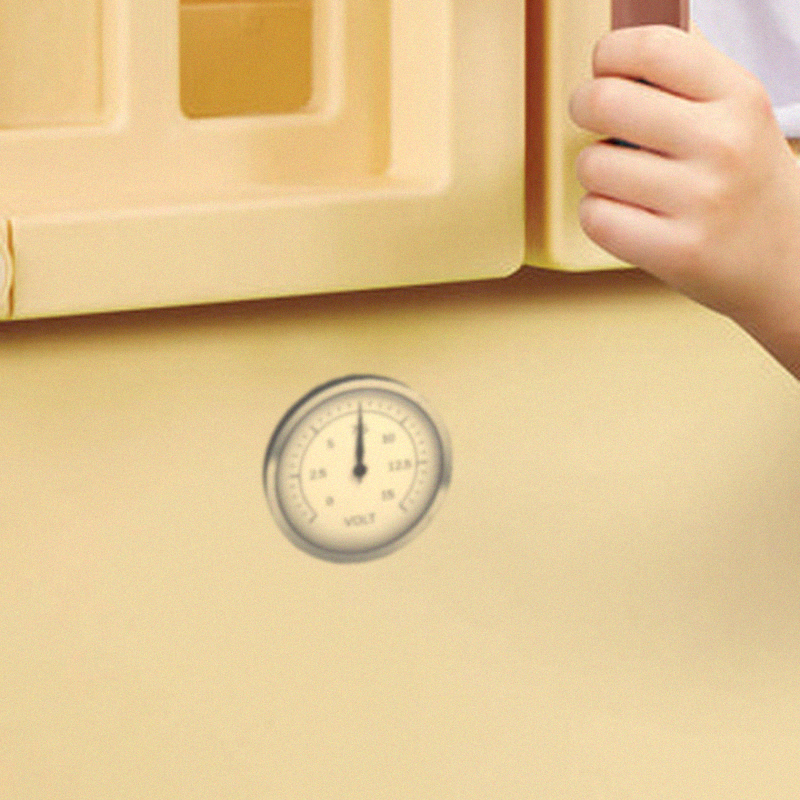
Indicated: 7.5V
